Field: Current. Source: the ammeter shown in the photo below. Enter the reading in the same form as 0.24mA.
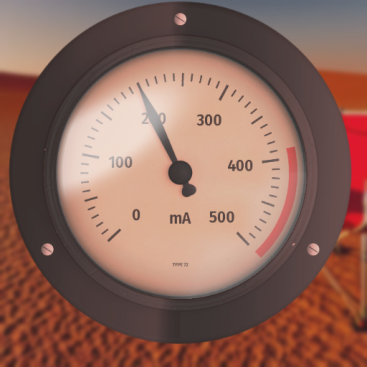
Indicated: 200mA
